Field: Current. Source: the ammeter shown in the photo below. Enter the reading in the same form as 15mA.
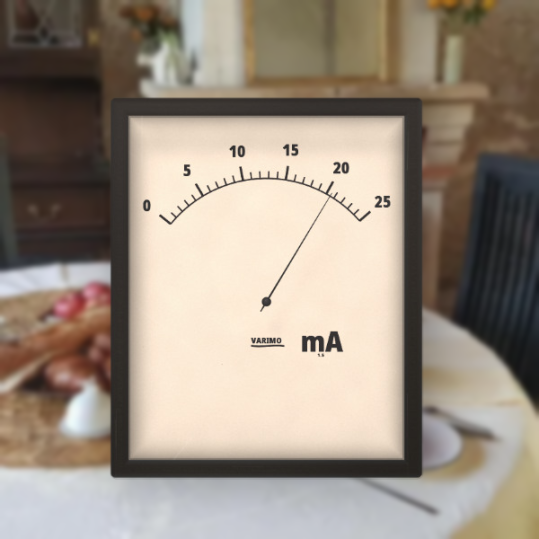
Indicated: 20.5mA
